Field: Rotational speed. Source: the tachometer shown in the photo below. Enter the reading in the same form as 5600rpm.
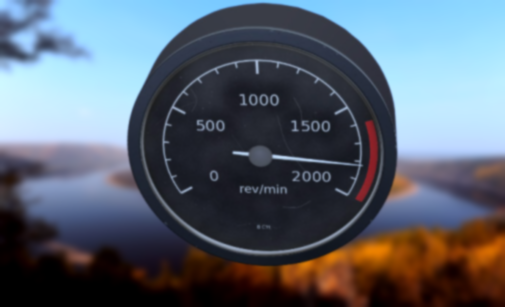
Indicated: 1800rpm
